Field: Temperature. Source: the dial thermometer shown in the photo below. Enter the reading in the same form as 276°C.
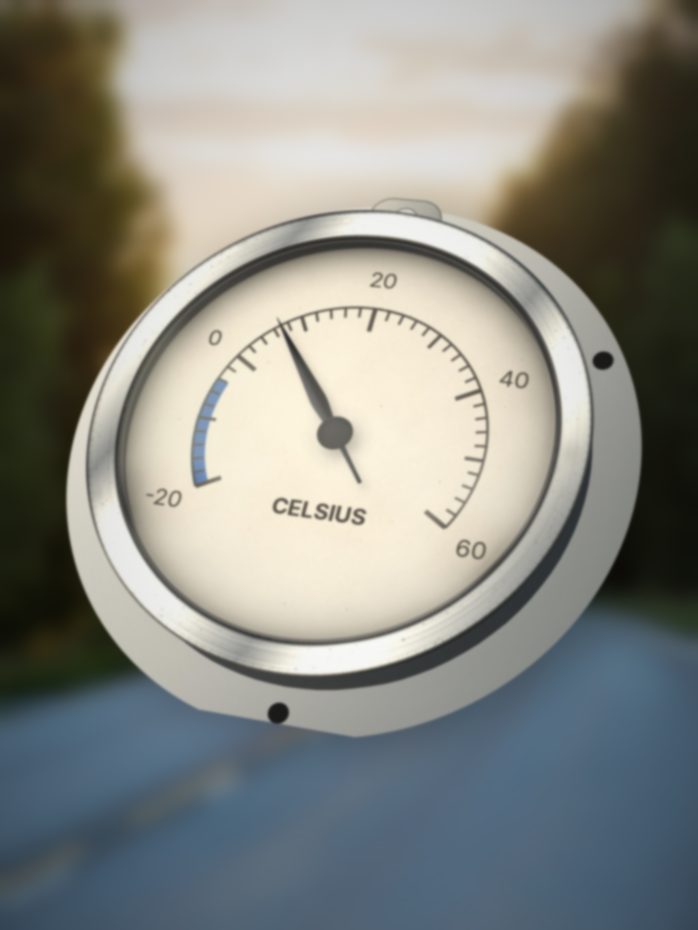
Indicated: 7°C
